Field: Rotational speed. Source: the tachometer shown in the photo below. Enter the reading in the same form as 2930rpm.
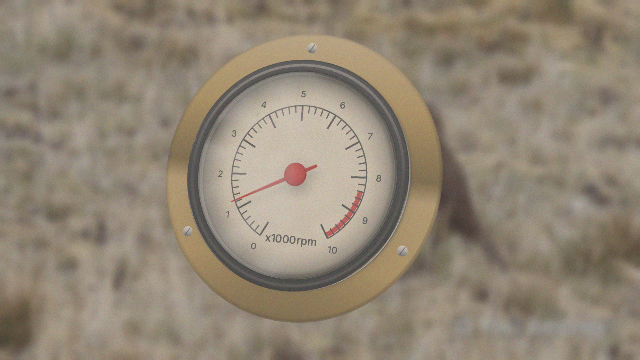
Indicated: 1200rpm
